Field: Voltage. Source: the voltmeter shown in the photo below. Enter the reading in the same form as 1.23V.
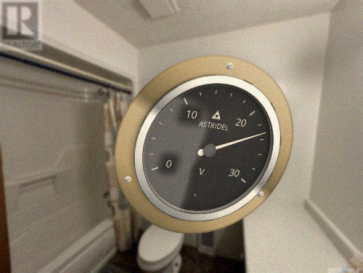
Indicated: 23V
